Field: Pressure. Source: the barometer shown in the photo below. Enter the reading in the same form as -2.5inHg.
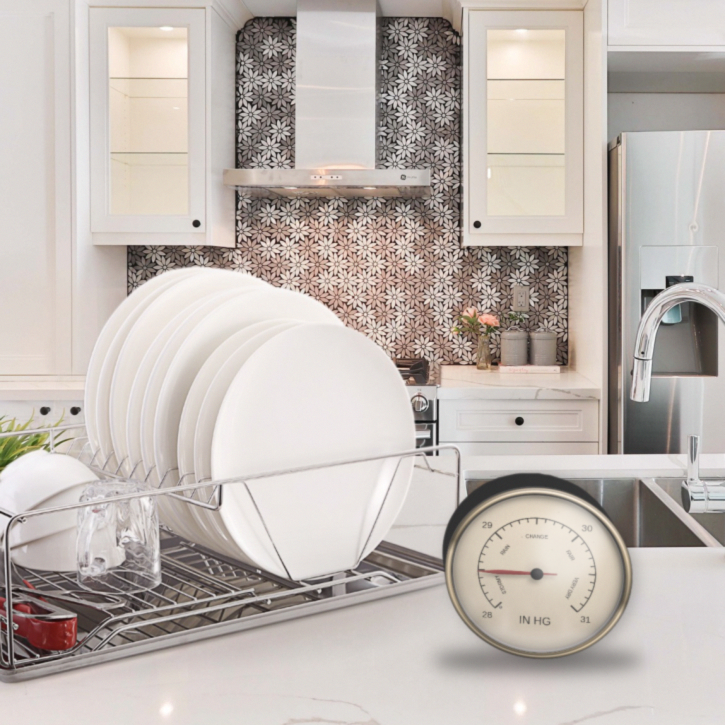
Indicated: 28.5inHg
